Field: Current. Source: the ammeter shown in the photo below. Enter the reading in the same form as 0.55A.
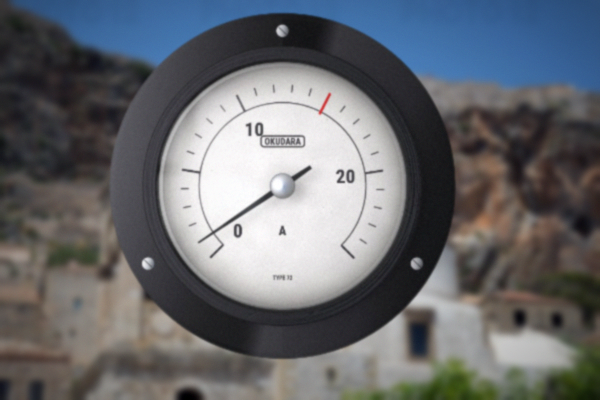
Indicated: 1A
